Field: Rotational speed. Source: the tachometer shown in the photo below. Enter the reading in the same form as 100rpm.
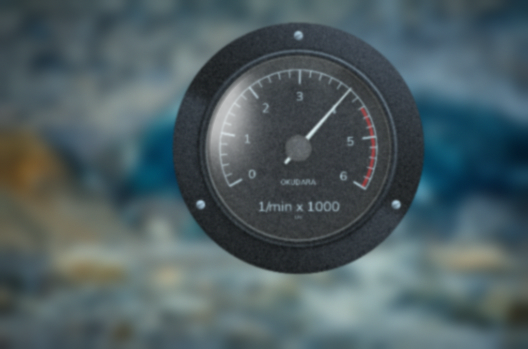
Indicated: 4000rpm
